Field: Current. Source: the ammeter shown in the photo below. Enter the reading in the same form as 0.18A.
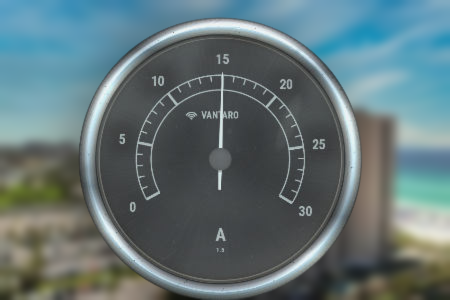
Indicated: 15A
